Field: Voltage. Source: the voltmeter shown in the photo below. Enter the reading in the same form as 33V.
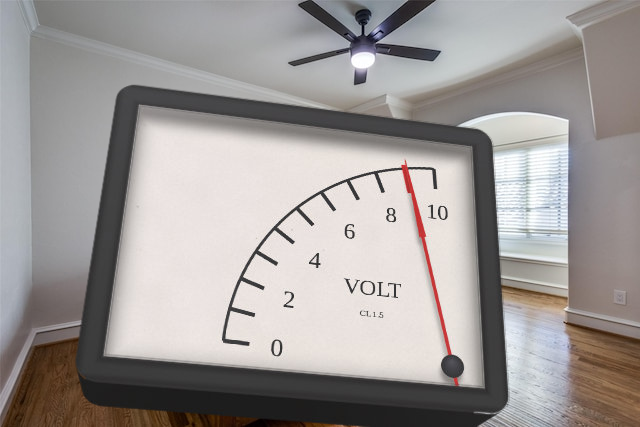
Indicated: 9V
